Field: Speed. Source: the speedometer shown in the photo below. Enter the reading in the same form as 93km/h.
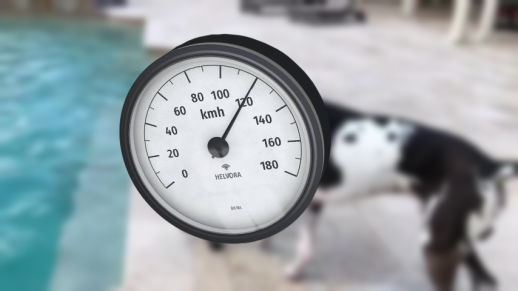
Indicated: 120km/h
